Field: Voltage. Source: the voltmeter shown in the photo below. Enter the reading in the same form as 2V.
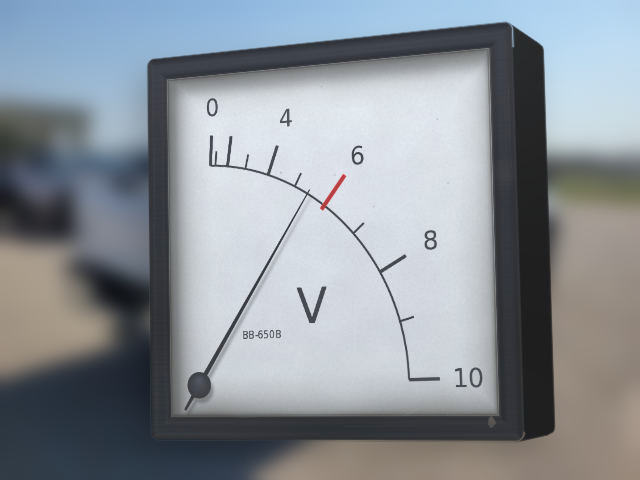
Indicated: 5.5V
